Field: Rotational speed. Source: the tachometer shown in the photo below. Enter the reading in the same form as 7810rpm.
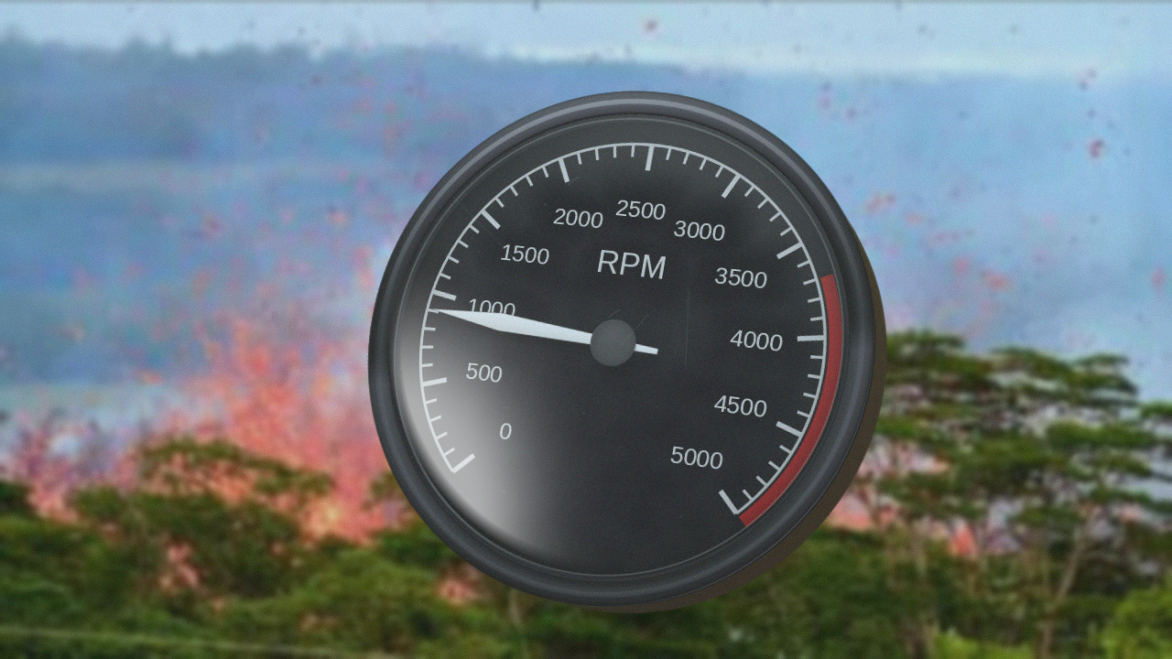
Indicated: 900rpm
